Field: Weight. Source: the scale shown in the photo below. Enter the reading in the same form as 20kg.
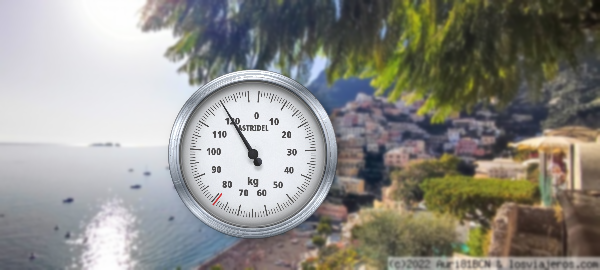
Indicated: 120kg
